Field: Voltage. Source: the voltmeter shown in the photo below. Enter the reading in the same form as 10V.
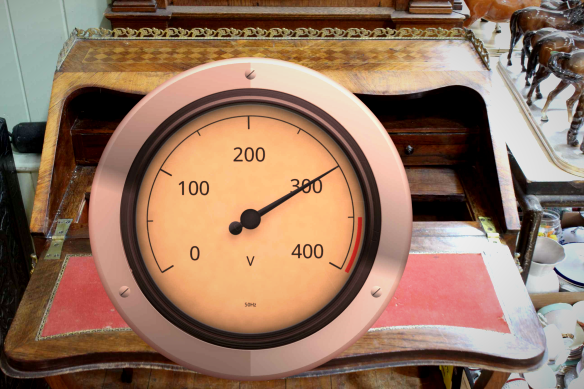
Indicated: 300V
